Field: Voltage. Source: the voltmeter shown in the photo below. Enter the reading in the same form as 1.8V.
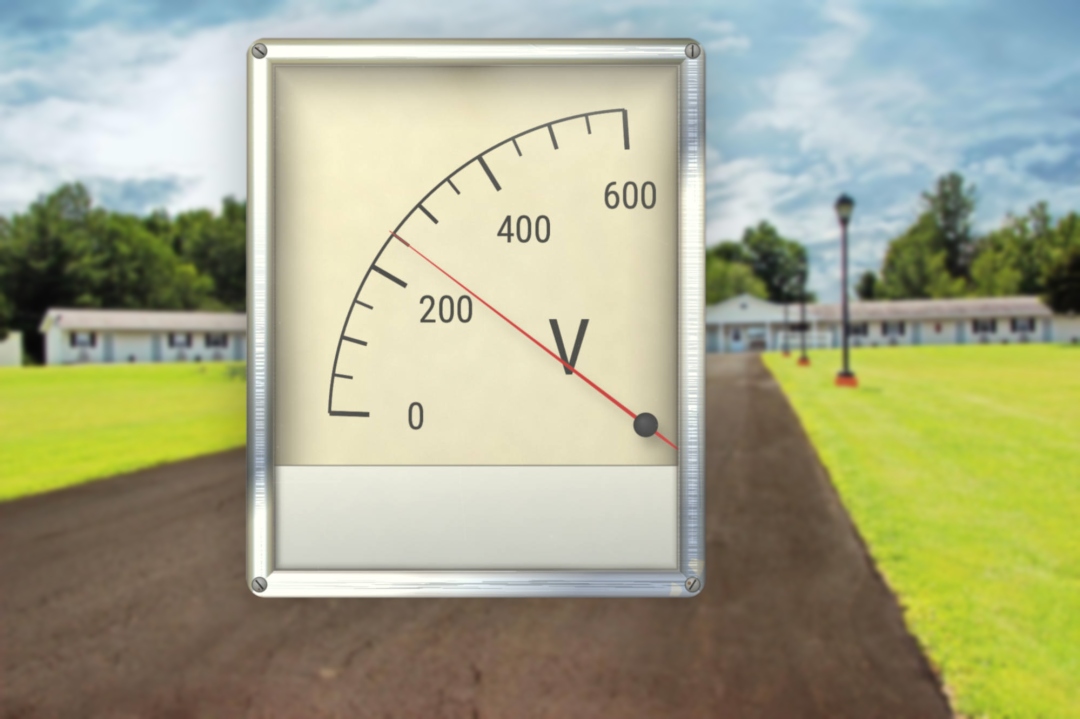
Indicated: 250V
